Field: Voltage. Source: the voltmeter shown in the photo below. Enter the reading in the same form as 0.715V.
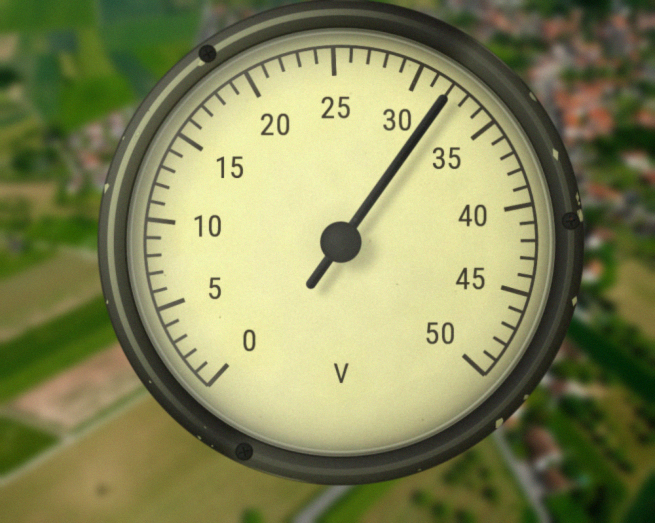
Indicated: 32V
